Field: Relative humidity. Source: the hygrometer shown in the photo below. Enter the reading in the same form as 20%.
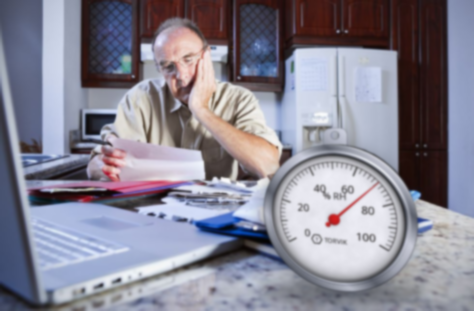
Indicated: 70%
